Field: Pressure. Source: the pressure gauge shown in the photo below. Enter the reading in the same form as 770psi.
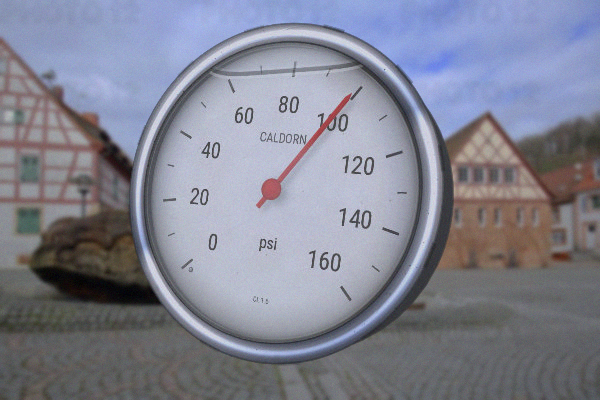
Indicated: 100psi
